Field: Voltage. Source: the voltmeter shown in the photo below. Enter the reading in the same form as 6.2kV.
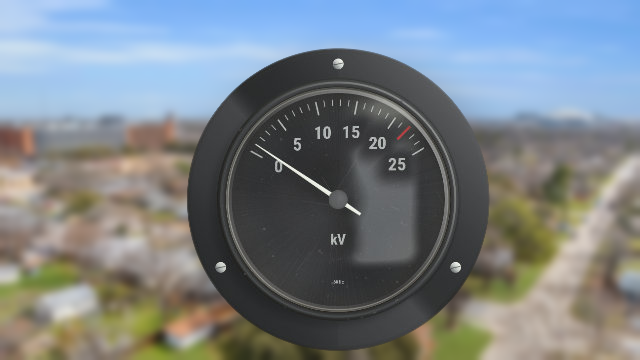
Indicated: 1kV
